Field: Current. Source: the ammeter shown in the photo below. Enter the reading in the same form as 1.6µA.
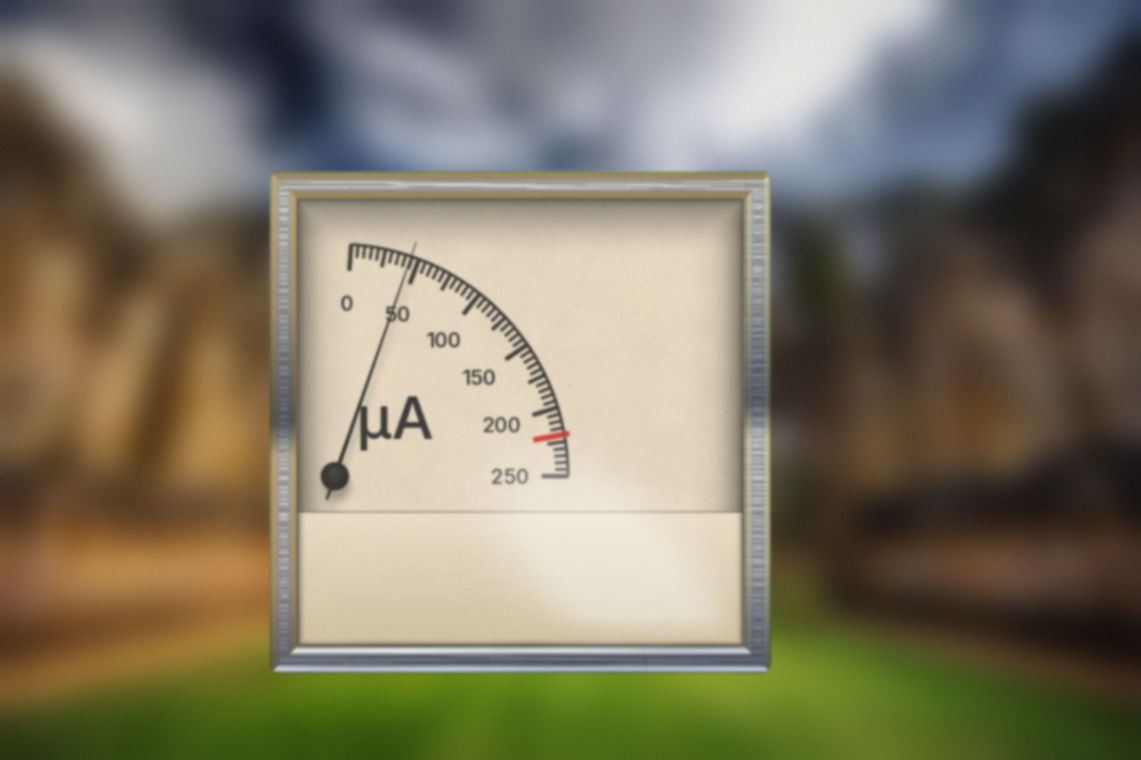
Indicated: 45µA
